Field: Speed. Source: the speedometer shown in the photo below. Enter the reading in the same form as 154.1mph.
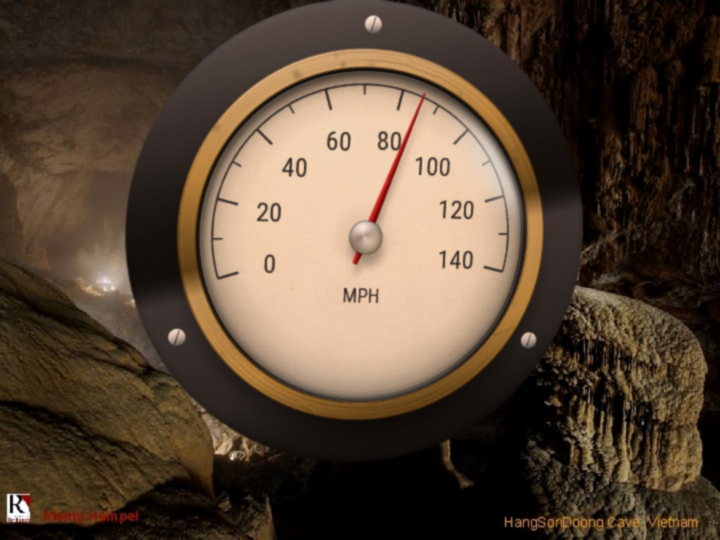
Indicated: 85mph
